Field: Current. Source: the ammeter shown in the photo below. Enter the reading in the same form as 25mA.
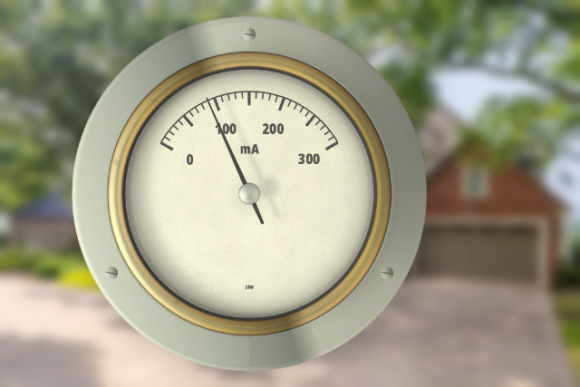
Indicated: 90mA
